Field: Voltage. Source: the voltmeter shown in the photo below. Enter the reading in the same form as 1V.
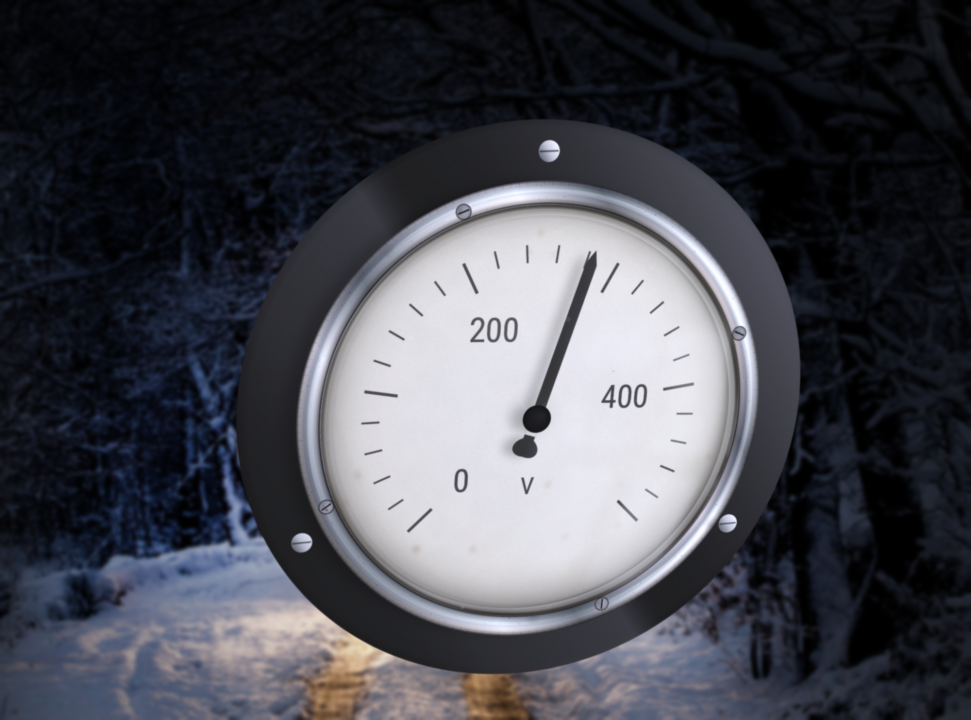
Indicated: 280V
